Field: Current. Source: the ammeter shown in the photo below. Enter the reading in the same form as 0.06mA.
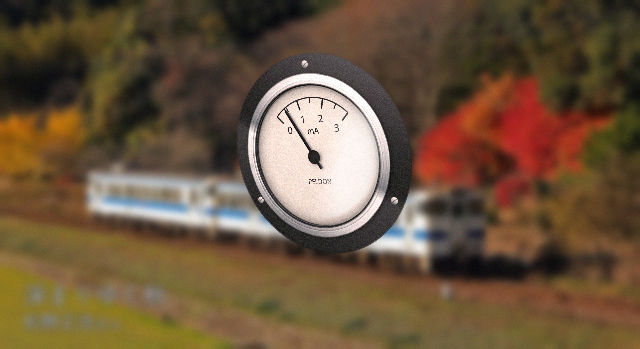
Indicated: 0.5mA
